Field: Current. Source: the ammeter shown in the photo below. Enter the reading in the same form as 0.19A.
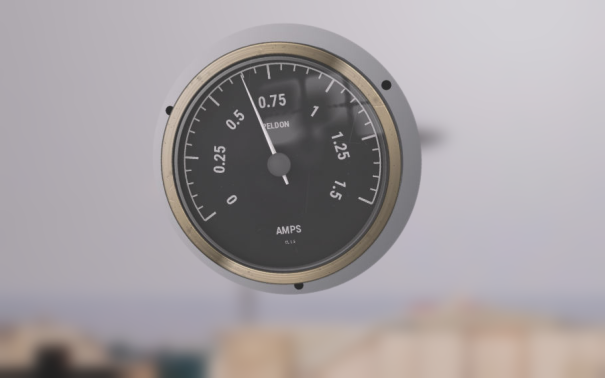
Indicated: 0.65A
